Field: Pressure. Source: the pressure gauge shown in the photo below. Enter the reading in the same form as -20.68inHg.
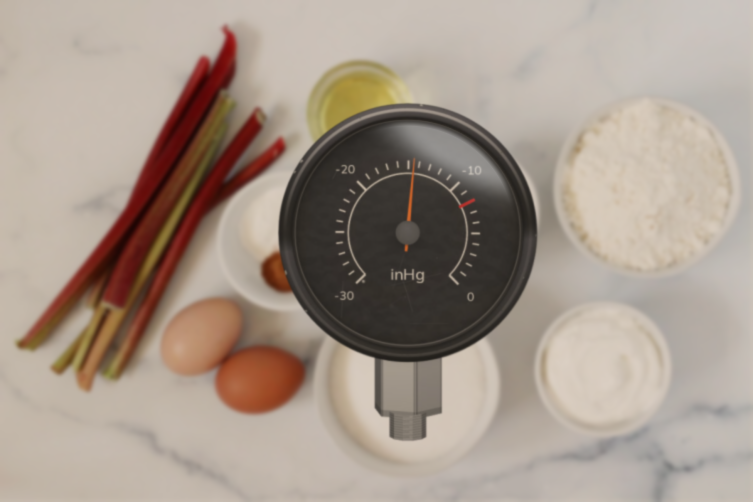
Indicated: -14.5inHg
